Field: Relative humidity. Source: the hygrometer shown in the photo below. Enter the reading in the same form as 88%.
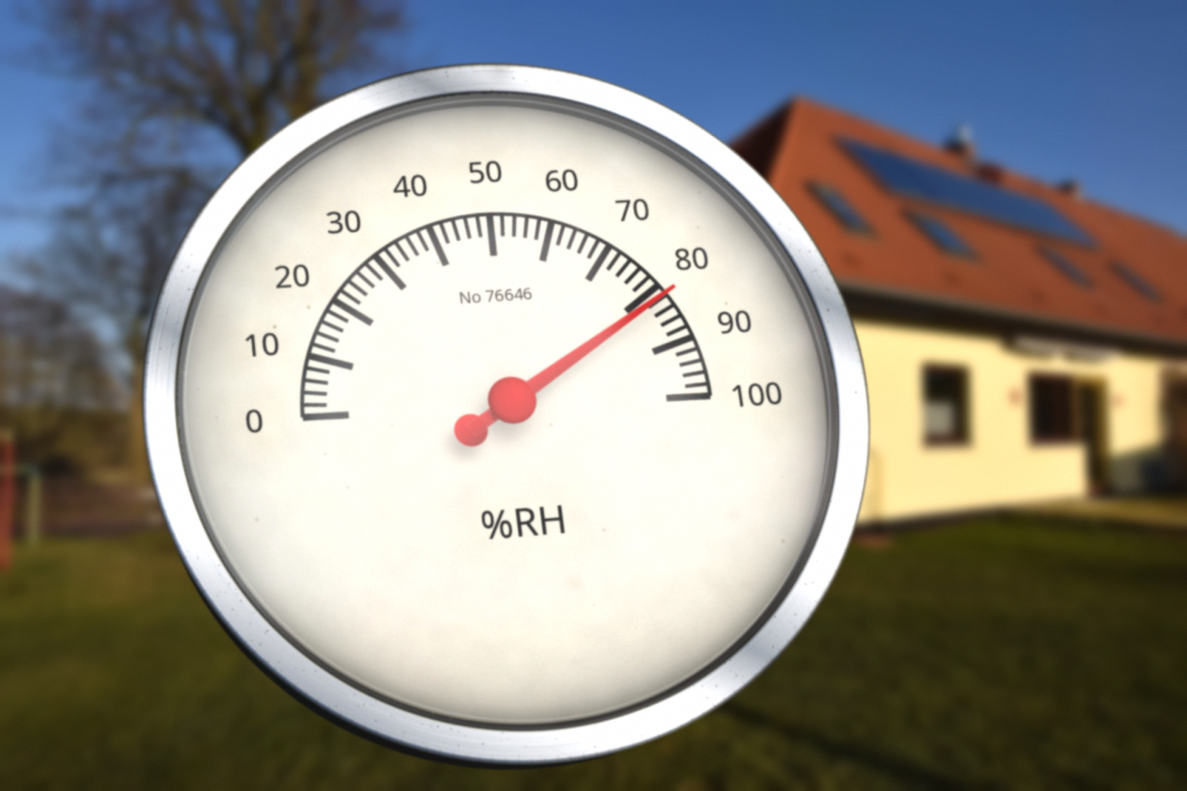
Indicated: 82%
